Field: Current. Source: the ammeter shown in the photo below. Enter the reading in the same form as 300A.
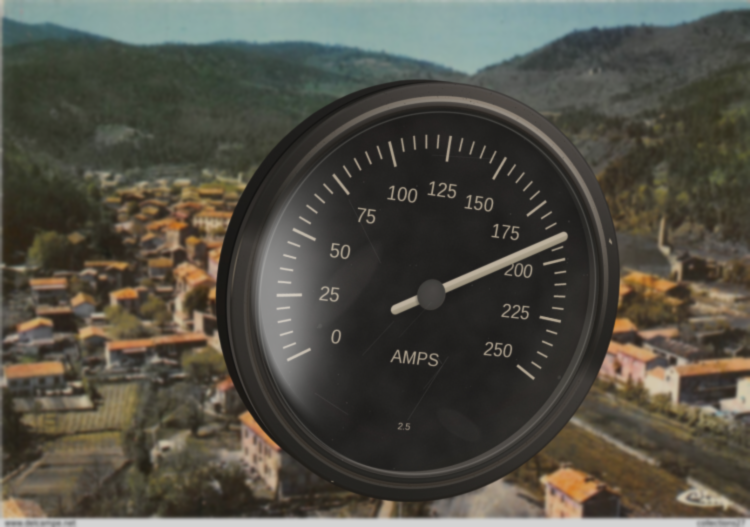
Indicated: 190A
